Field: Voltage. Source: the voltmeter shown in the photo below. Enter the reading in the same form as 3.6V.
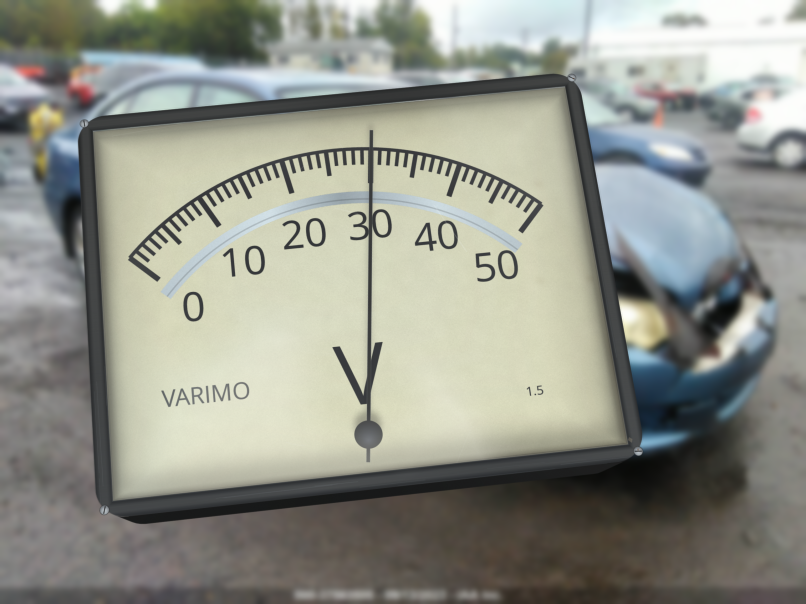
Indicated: 30V
